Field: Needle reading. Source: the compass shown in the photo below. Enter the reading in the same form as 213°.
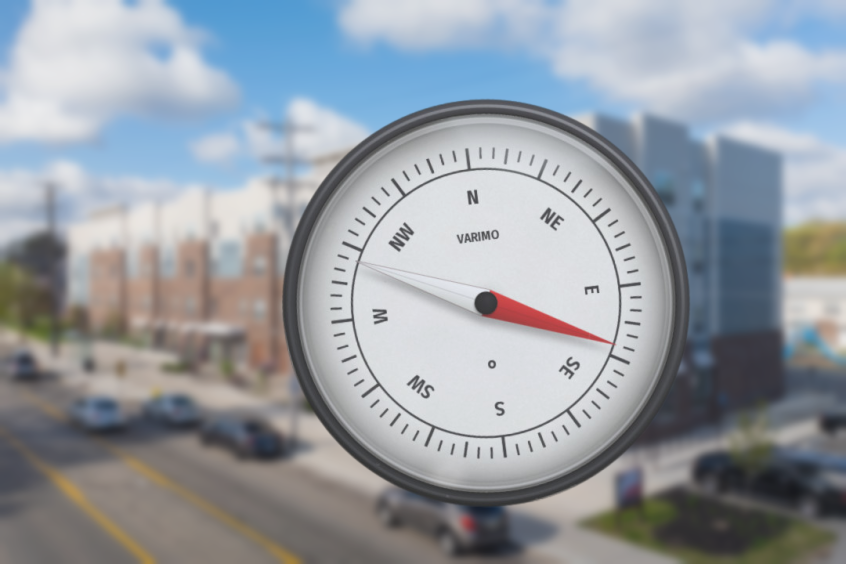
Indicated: 115°
